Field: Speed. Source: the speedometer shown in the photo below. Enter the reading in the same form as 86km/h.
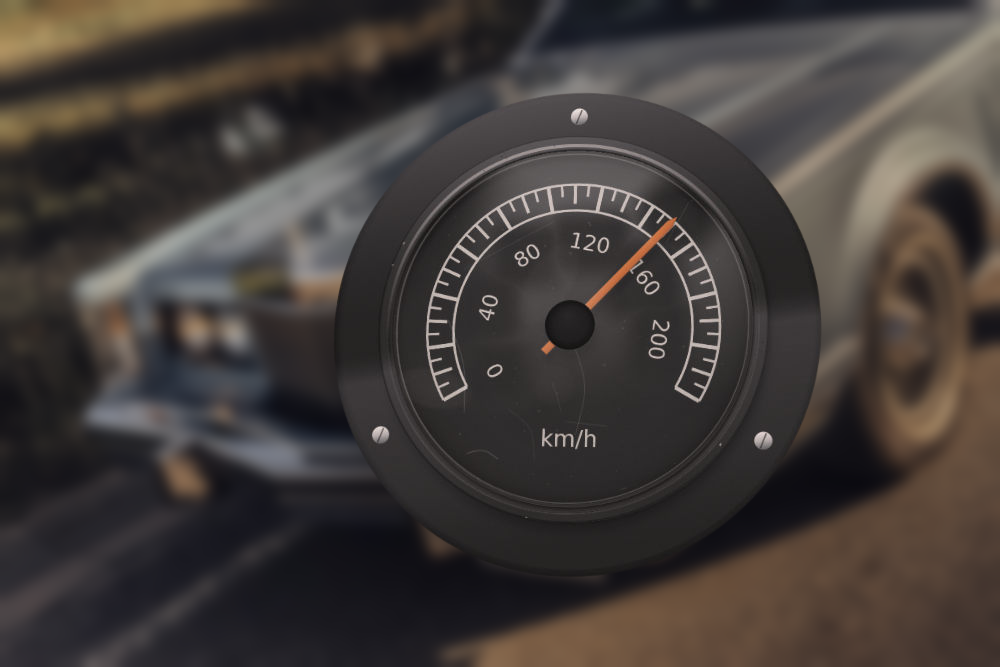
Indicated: 150km/h
